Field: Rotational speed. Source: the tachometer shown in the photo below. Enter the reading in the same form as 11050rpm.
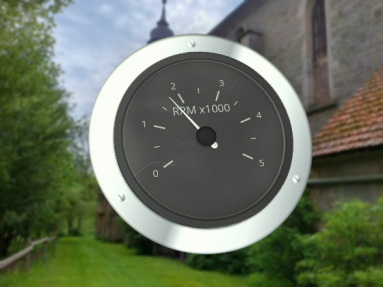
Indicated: 1750rpm
